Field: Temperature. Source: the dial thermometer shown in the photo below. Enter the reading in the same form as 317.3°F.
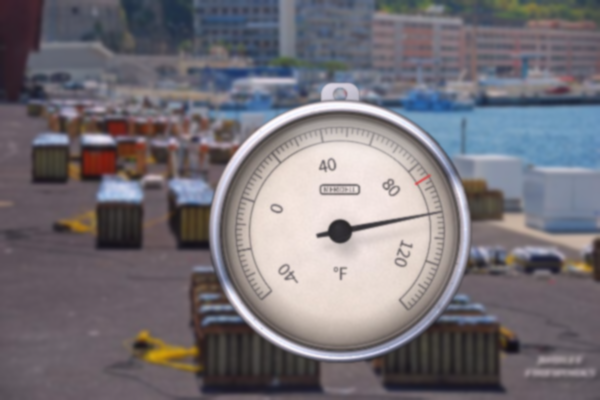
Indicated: 100°F
